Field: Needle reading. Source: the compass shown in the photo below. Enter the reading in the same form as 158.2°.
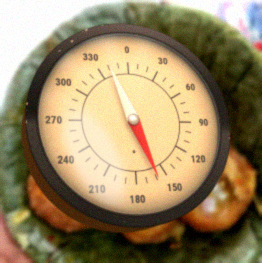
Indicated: 160°
